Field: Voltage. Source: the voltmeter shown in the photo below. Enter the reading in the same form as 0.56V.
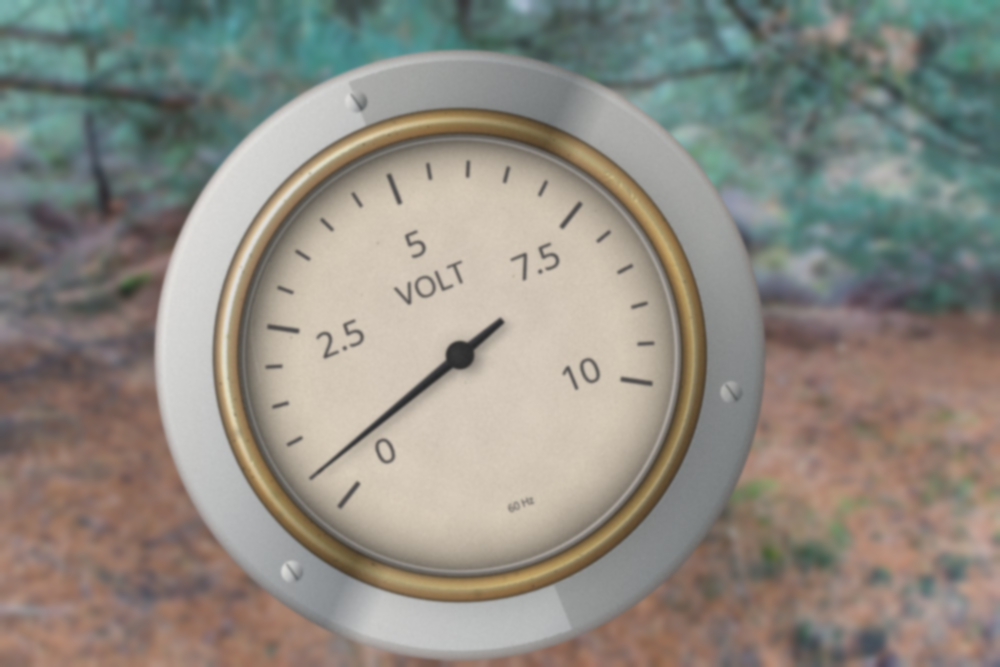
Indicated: 0.5V
